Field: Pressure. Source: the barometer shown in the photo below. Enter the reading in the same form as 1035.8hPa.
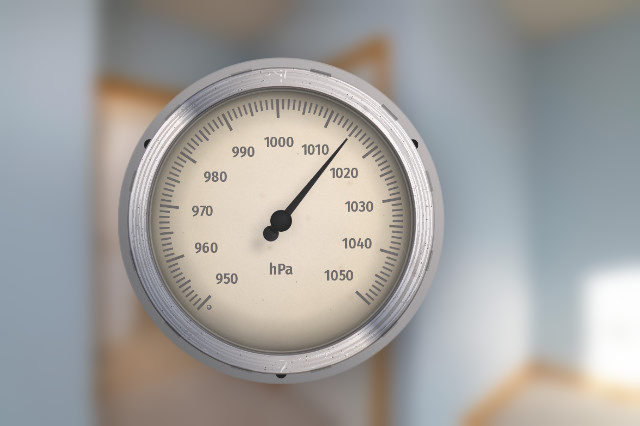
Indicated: 1015hPa
